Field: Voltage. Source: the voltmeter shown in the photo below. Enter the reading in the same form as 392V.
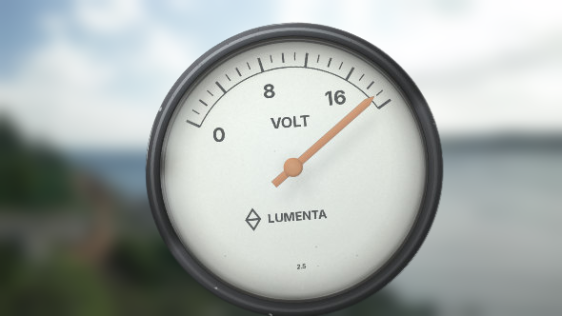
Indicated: 19V
